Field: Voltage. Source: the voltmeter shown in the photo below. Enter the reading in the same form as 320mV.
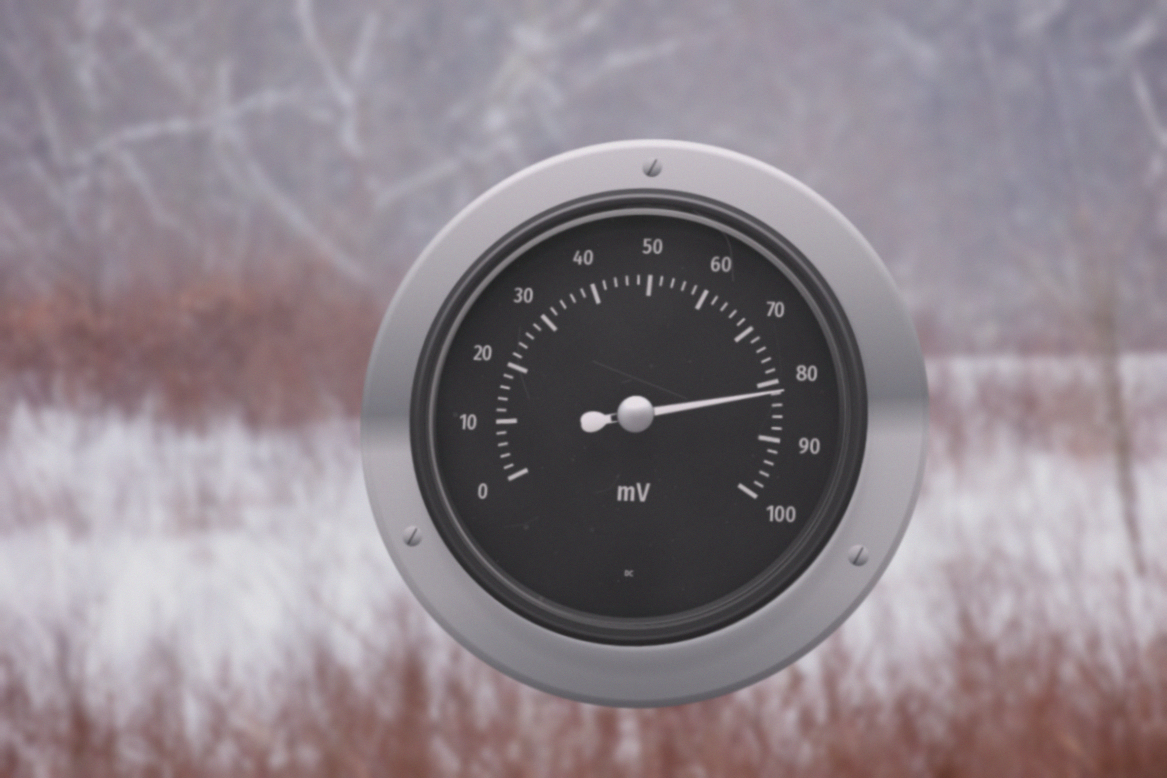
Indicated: 82mV
